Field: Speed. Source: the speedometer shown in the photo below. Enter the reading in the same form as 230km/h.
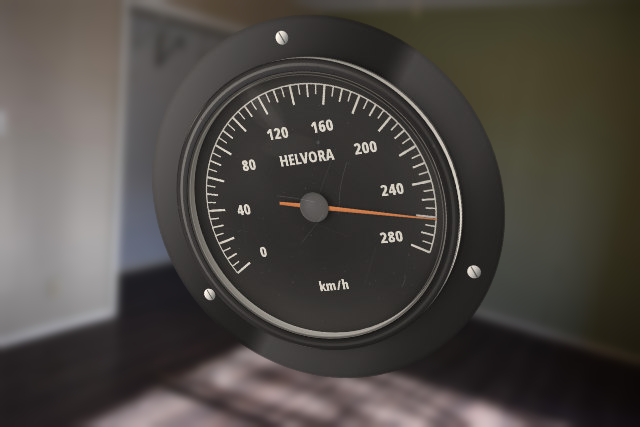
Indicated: 260km/h
